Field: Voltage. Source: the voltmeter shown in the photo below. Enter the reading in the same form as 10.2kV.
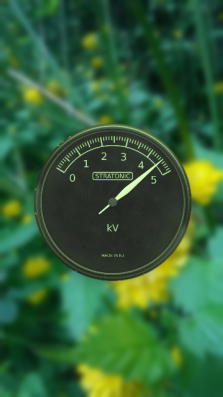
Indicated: 4.5kV
